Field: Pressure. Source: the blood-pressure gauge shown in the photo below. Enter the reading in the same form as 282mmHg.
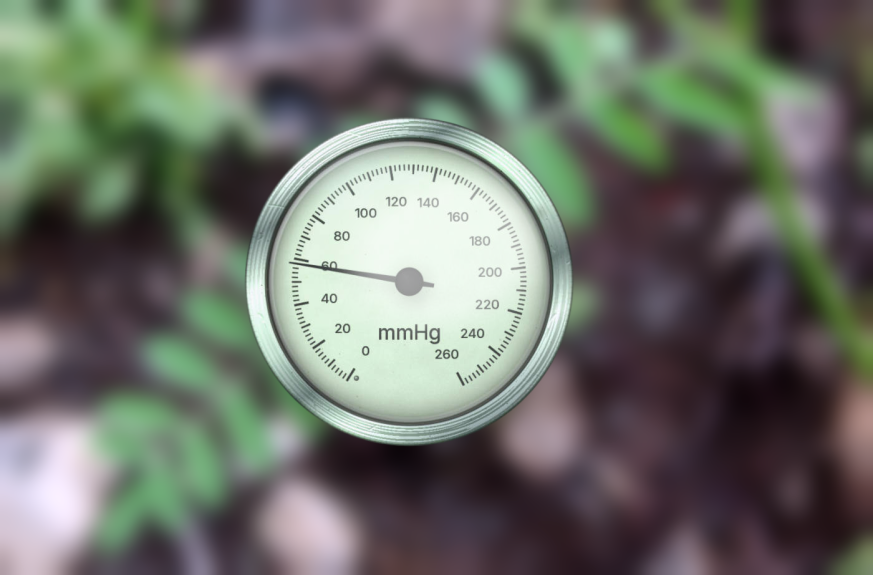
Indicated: 58mmHg
